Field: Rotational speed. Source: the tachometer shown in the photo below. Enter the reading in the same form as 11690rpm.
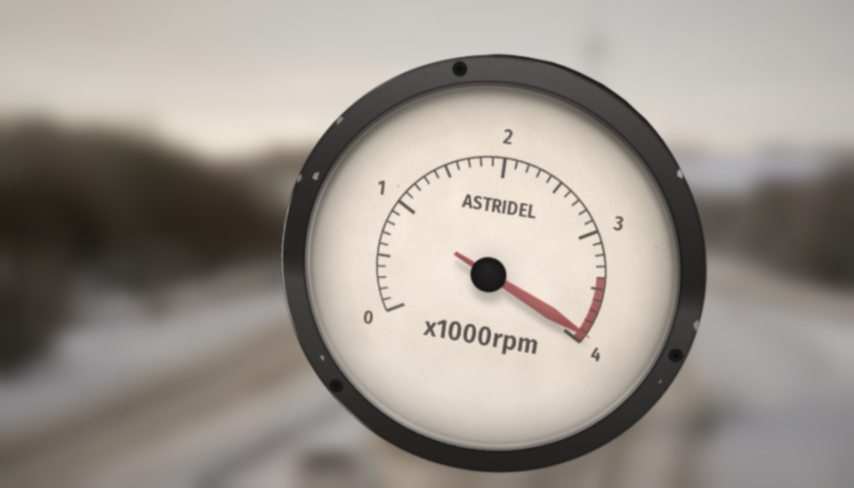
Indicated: 3900rpm
